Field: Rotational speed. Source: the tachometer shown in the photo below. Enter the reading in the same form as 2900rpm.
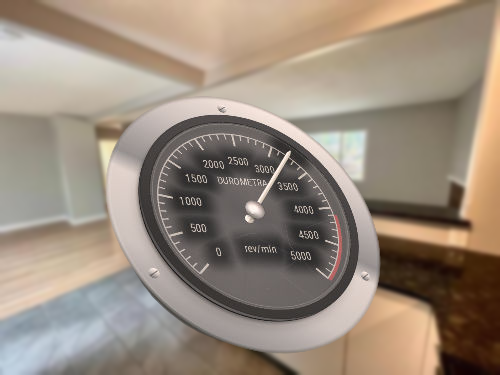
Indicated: 3200rpm
